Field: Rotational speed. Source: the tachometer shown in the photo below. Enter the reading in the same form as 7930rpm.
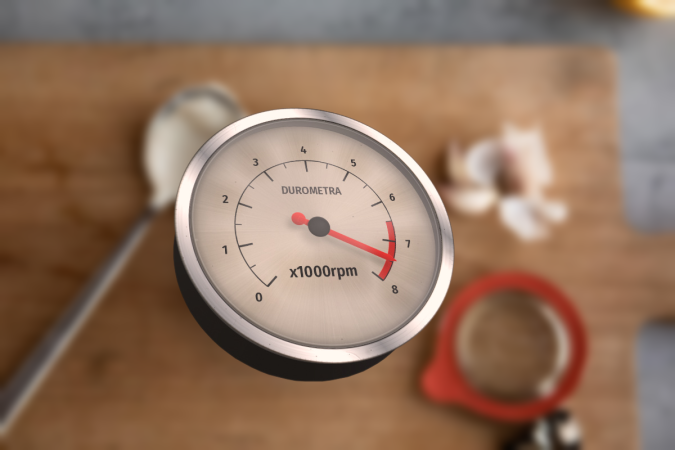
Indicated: 7500rpm
